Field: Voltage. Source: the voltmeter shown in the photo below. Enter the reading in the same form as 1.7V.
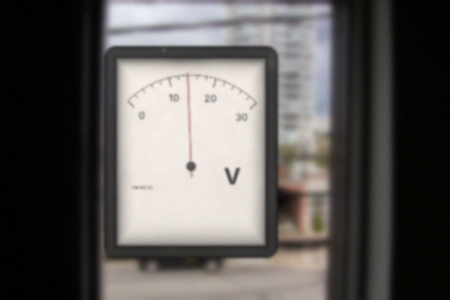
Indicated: 14V
